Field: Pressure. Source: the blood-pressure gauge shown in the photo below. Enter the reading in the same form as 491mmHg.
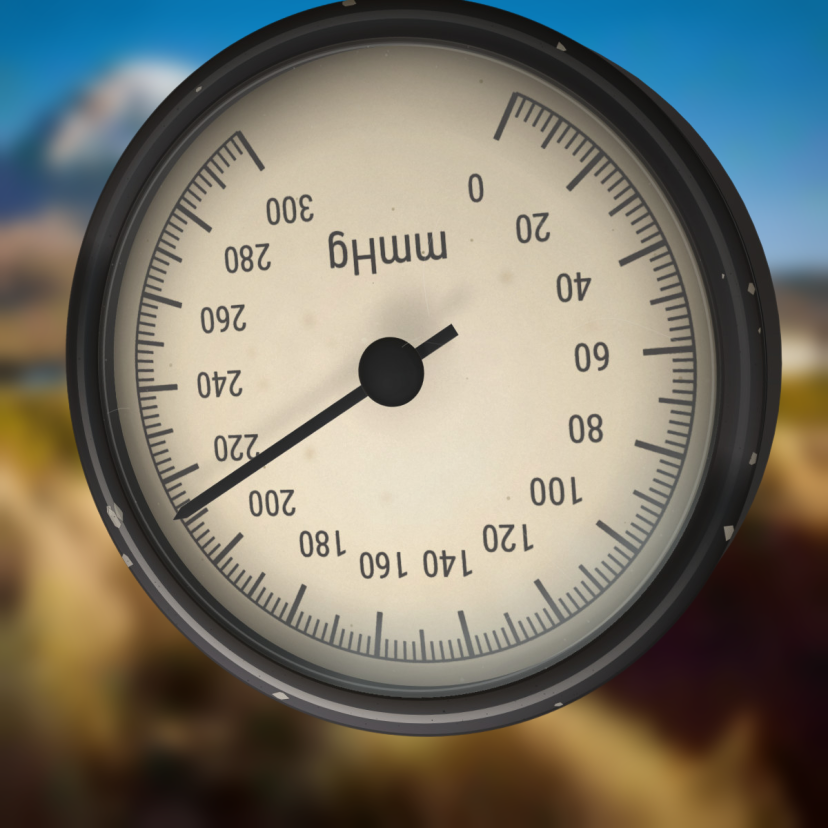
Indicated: 212mmHg
